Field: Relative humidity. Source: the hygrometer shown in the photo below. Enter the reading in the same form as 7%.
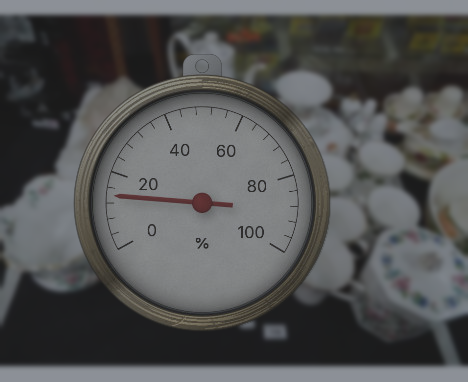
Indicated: 14%
